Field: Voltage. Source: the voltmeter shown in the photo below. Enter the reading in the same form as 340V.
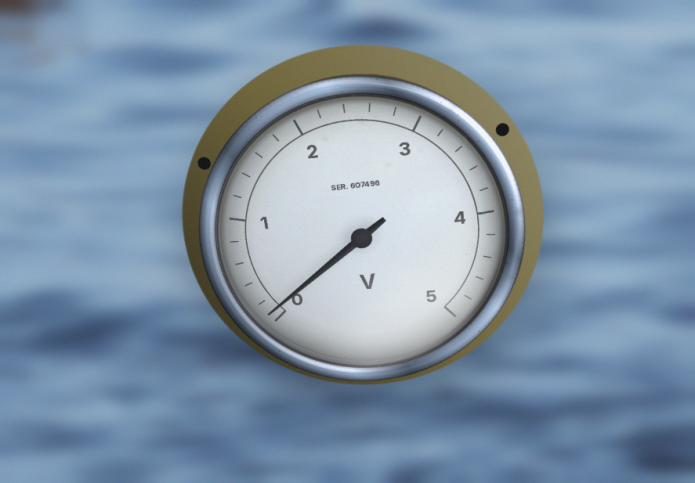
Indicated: 0.1V
